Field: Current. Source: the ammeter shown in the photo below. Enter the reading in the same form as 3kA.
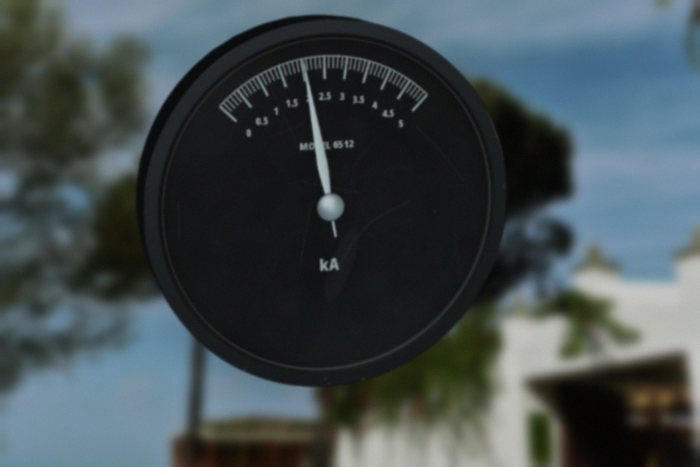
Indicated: 2kA
